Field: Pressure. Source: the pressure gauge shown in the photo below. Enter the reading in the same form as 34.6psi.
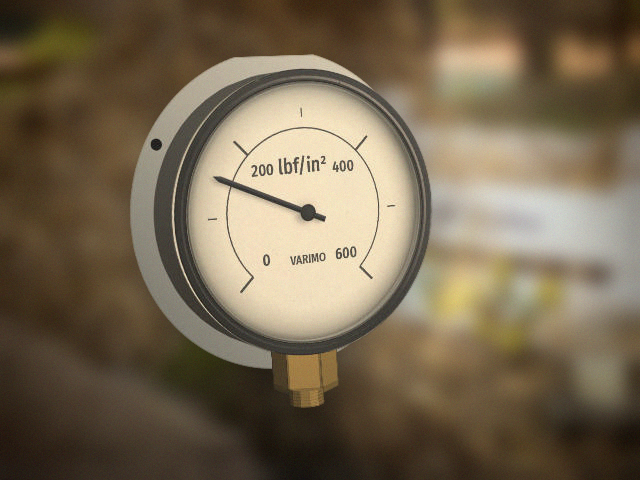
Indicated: 150psi
